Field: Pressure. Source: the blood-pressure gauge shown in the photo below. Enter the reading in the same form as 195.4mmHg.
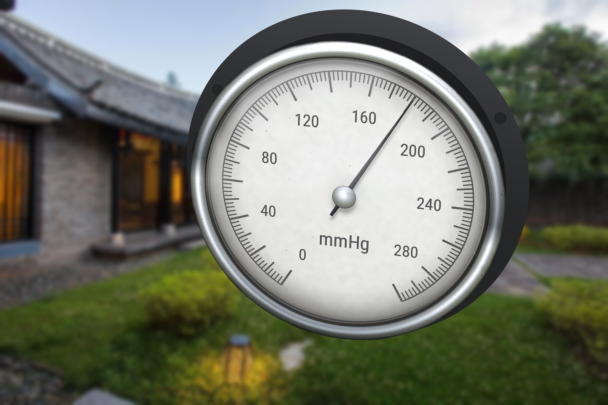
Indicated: 180mmHg
